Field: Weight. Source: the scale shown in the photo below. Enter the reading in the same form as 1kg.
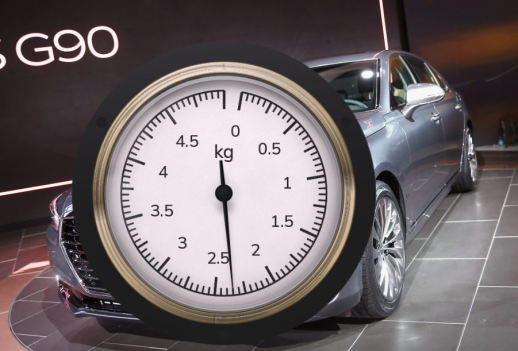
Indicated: 2.35kg
